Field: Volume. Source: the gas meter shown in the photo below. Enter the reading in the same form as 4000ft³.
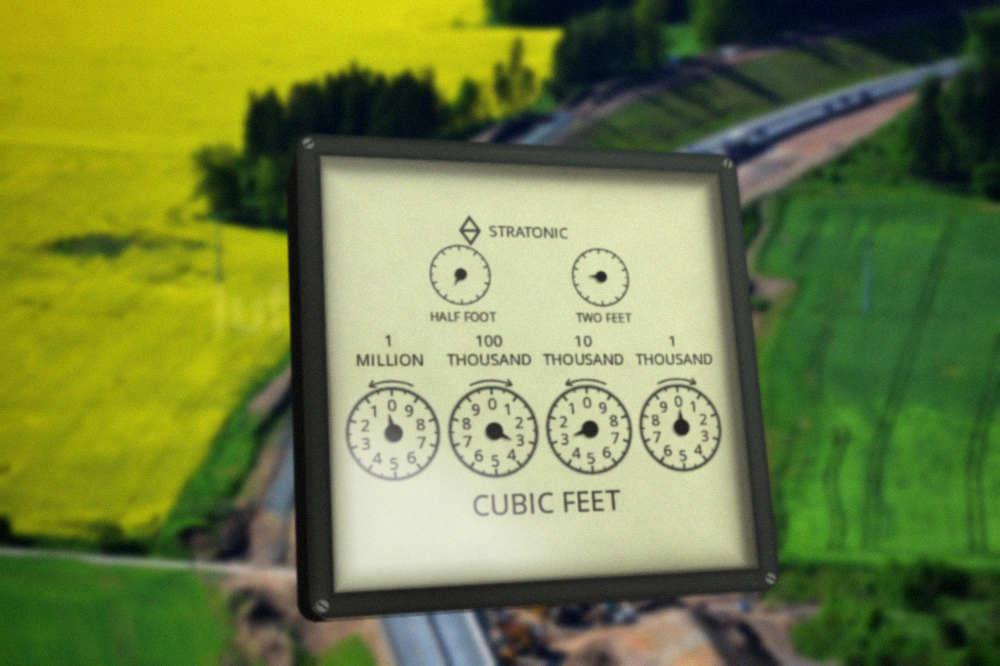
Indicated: 33000ft³
